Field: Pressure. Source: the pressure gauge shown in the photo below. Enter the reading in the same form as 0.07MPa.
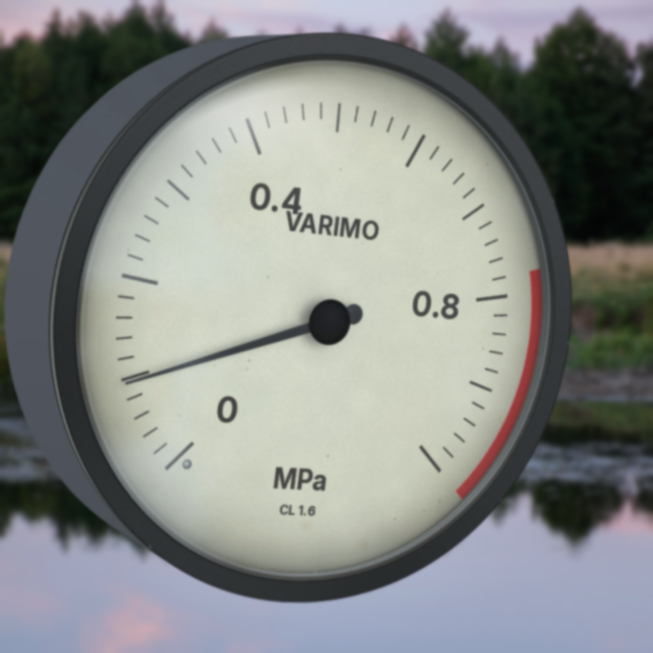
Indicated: 0.1MPa
